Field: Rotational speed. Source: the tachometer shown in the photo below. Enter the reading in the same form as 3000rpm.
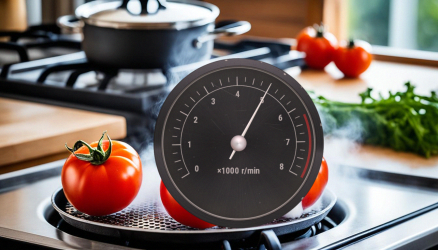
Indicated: 5000rpm
